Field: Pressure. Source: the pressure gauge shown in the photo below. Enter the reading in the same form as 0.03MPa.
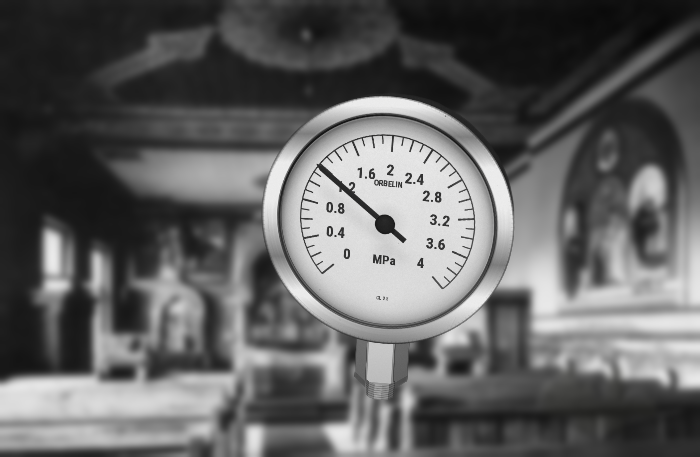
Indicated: 1.2MPa
